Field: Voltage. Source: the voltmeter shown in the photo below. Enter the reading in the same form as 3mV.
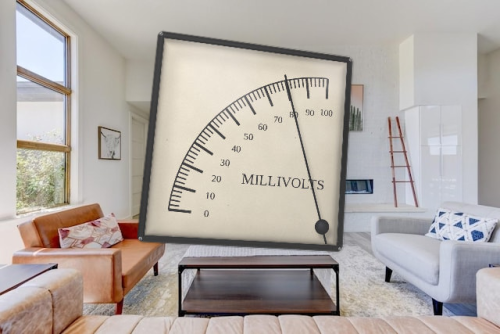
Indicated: 80mV
